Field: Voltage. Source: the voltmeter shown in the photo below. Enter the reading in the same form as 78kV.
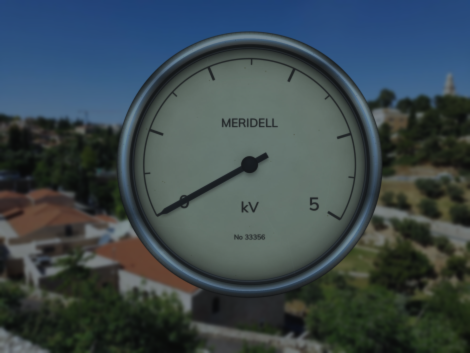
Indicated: 0kV
